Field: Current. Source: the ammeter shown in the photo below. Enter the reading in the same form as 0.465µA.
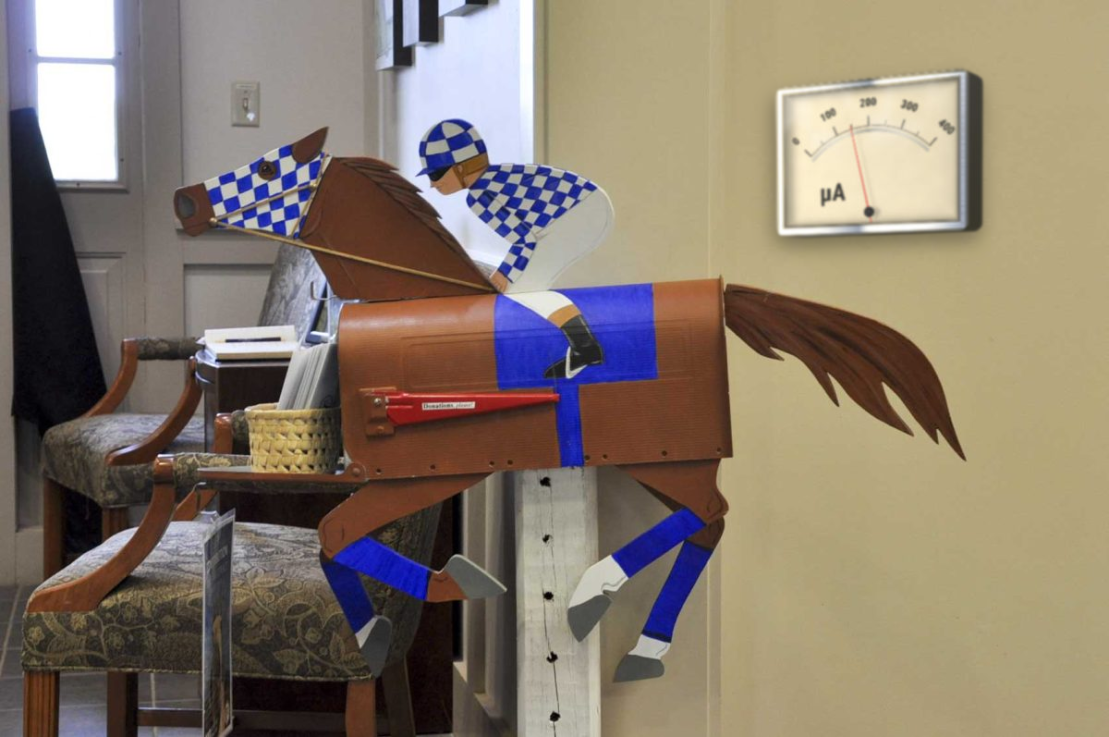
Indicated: 150µA
